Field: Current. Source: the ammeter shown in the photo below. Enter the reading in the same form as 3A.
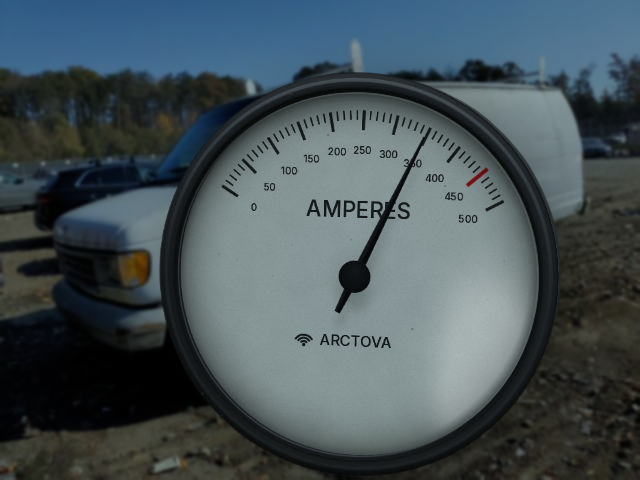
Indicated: 350A
